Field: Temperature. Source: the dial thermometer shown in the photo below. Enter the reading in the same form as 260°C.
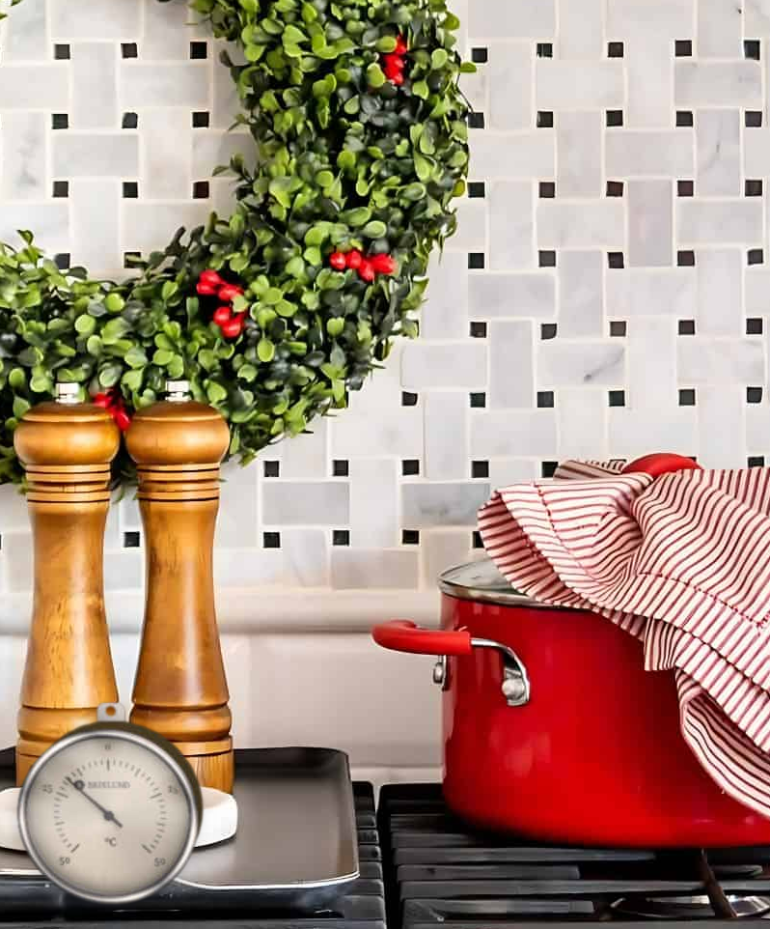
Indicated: -17.5°C
